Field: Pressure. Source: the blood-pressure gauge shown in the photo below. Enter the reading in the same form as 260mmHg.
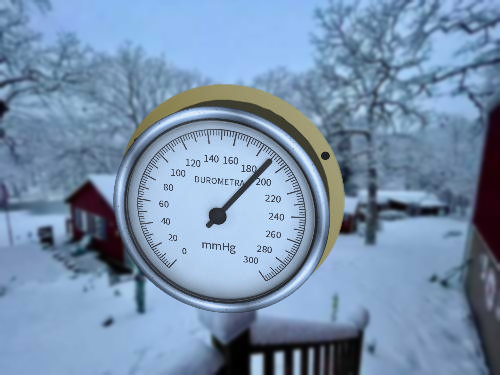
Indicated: 190mmHg
